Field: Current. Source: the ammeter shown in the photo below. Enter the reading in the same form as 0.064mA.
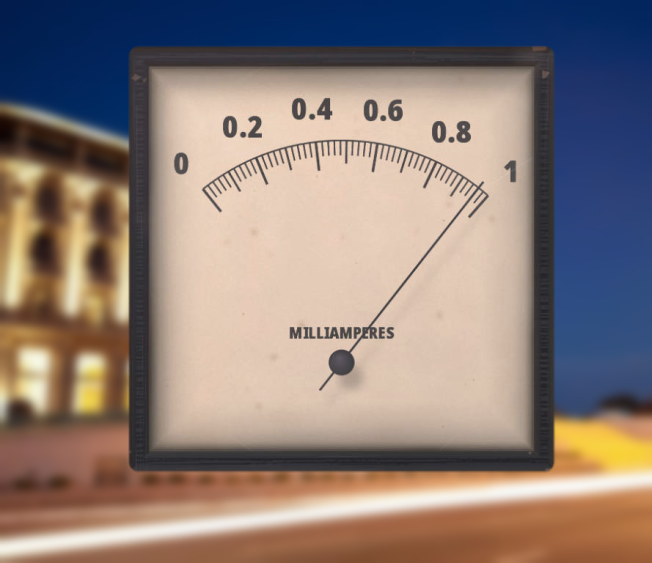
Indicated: 0.96mA
